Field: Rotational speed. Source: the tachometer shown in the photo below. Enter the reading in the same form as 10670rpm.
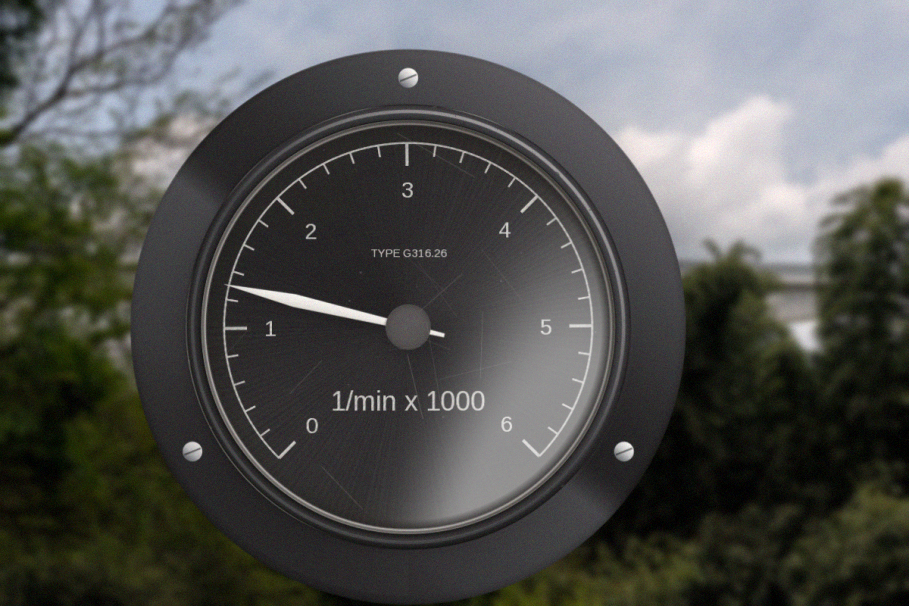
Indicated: 1300rpm
